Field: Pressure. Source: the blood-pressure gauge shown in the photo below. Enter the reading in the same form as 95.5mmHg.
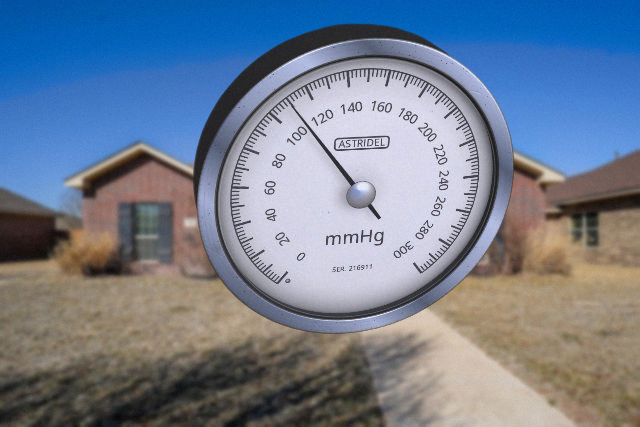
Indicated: 110mmHg
